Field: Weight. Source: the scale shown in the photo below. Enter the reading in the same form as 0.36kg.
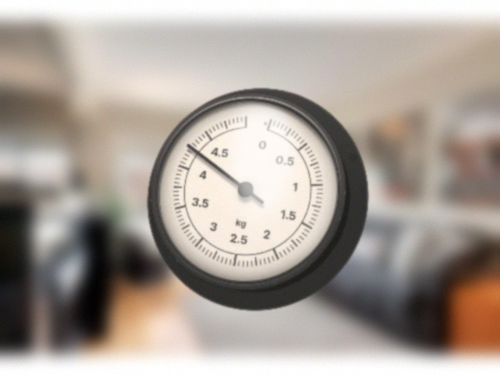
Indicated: 4.25kg
